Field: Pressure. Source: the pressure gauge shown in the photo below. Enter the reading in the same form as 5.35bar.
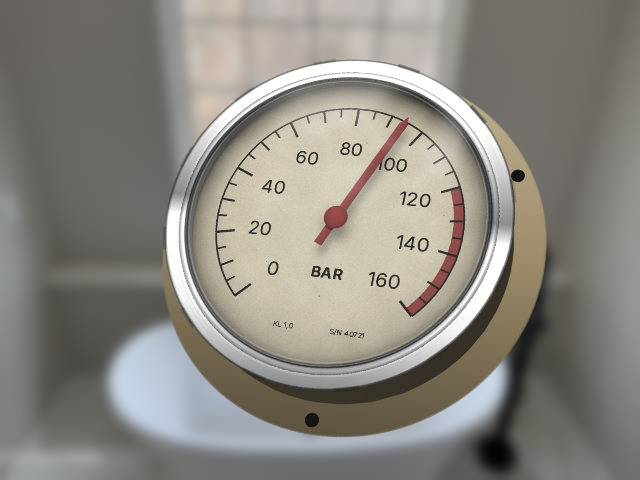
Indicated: 95bar
